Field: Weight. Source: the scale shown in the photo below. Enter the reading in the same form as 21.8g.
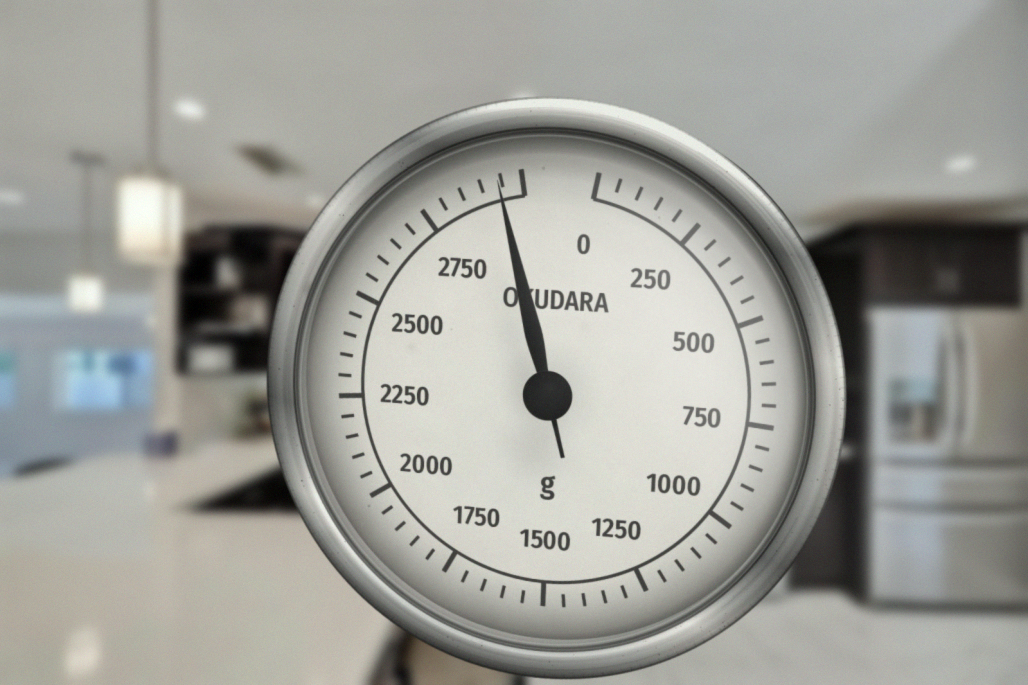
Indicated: 2950g
